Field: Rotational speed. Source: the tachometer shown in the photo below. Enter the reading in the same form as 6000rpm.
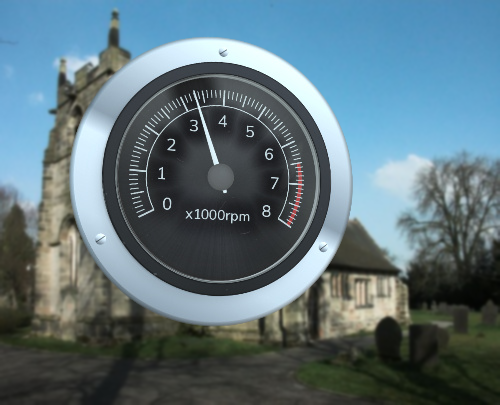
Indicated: 3300rpm
